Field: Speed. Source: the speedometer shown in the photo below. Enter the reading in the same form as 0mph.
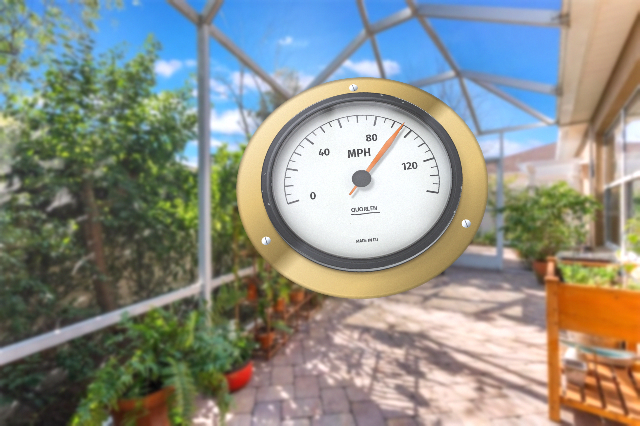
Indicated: 95mph
